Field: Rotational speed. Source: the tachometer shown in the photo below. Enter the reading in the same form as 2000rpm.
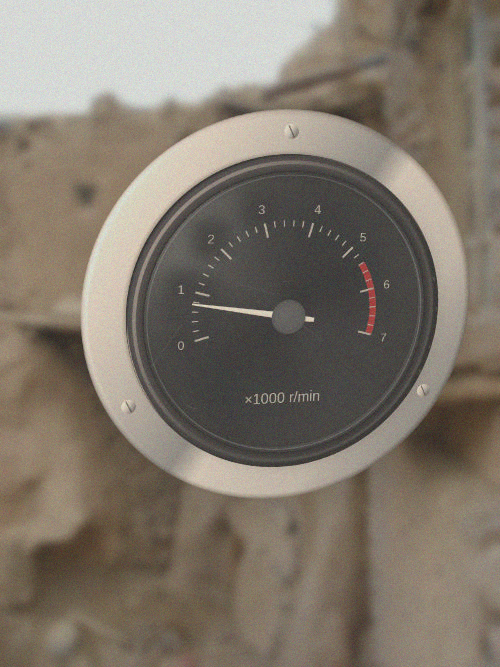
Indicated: 800rpm
